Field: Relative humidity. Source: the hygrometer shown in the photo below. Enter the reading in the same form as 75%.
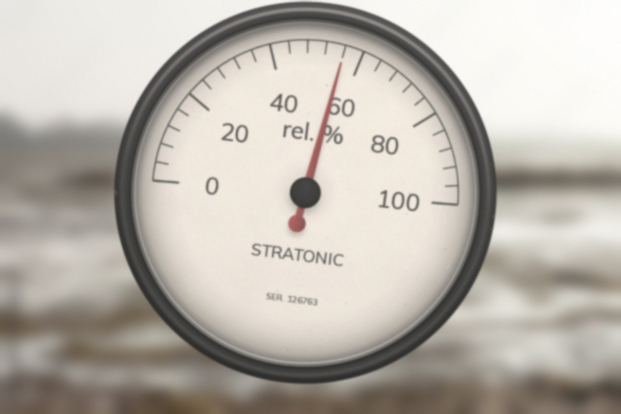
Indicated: 56%
